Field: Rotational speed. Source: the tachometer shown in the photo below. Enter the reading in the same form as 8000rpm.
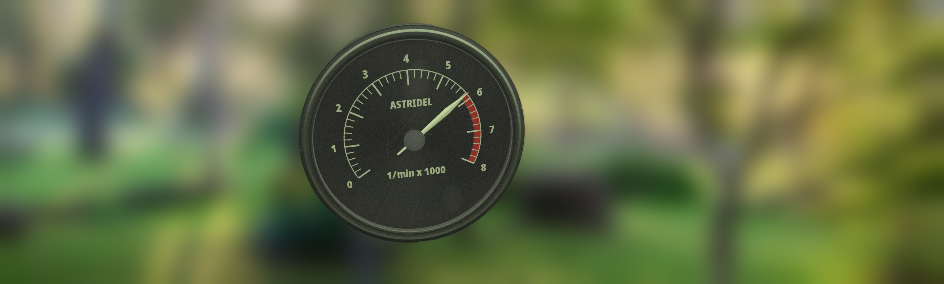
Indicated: 5800rpm
